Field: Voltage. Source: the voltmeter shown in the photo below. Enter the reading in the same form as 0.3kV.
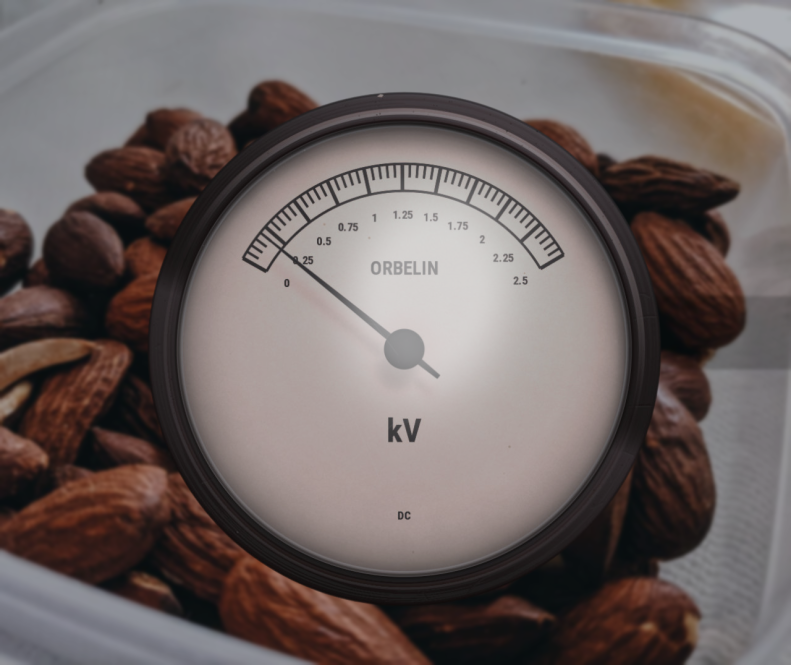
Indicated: 0.2kV
